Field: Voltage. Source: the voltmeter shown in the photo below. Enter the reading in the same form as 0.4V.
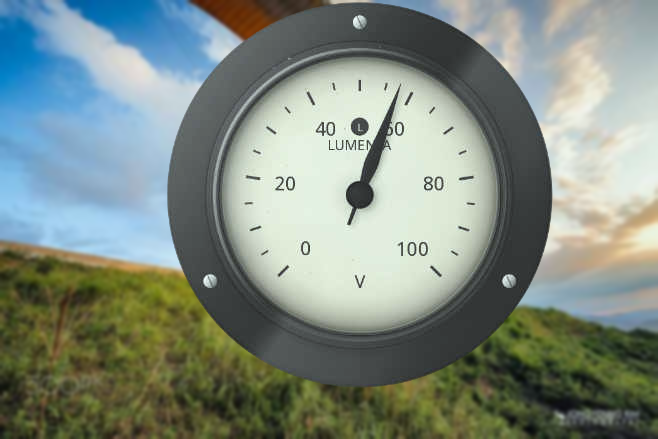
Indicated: 57.5V
